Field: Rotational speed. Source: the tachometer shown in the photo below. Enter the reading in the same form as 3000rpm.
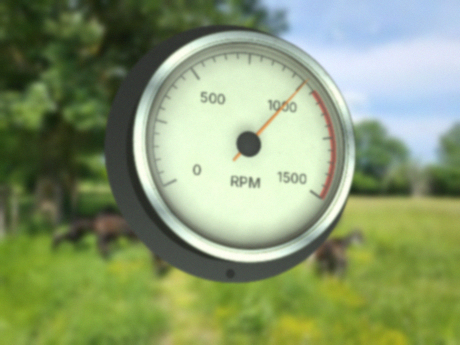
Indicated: 1000rpm
